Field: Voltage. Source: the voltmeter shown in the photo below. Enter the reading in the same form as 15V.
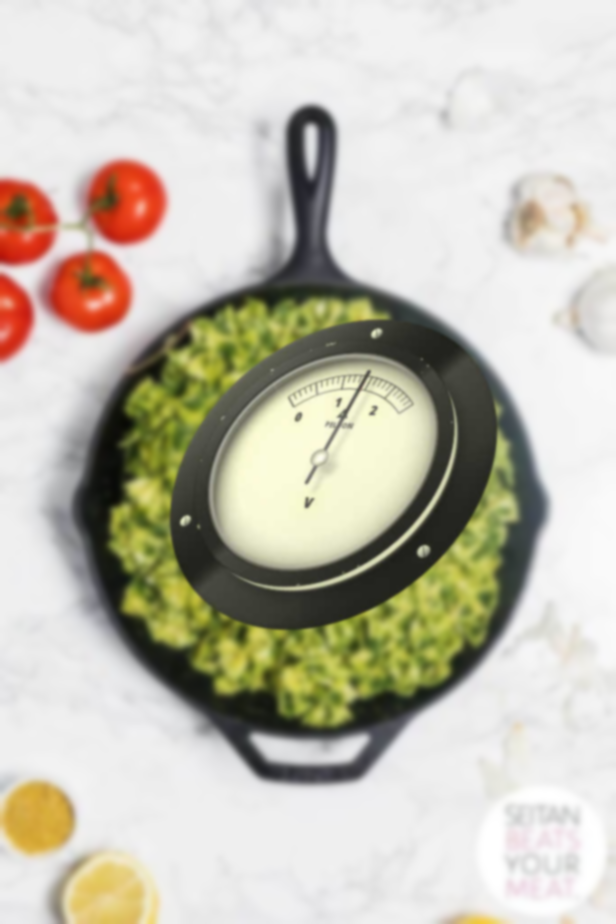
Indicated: 1.5V
